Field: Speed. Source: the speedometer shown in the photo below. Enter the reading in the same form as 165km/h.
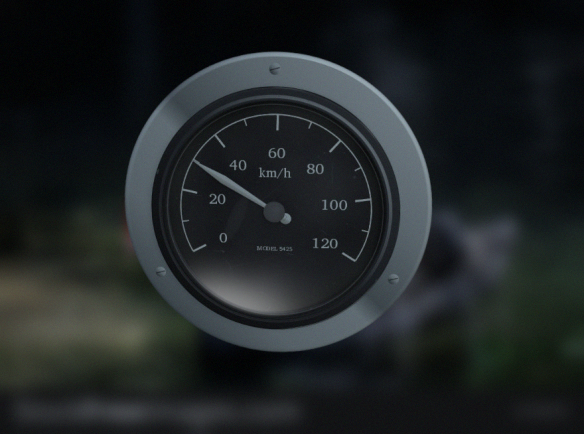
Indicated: 30km/h
